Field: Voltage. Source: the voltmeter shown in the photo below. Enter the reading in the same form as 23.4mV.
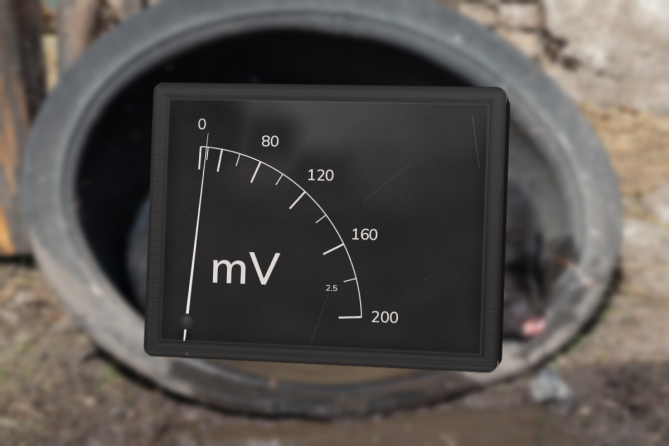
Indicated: 20mV
